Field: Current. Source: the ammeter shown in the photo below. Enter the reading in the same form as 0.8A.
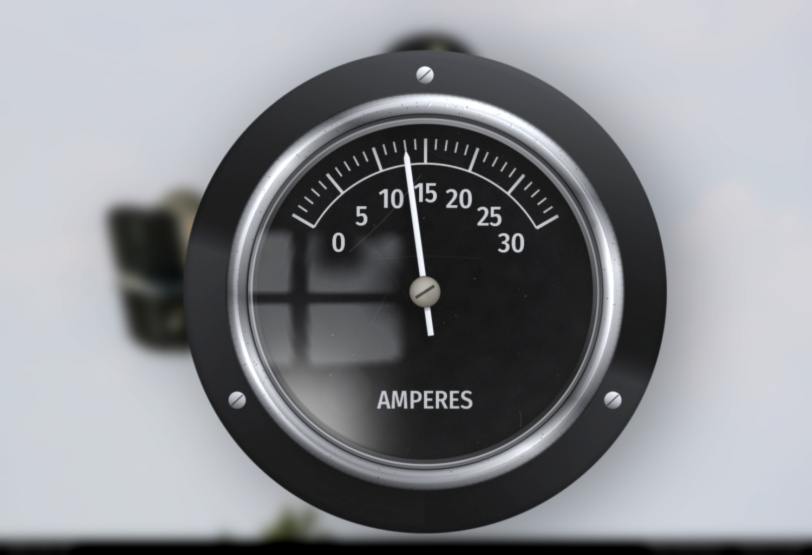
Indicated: 13A
